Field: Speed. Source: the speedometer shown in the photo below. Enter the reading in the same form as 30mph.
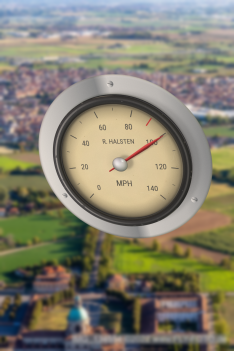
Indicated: 100mph
